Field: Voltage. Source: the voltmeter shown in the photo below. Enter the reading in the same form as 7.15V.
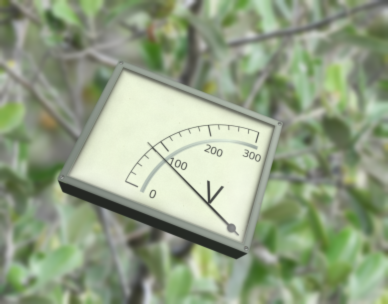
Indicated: 80V
